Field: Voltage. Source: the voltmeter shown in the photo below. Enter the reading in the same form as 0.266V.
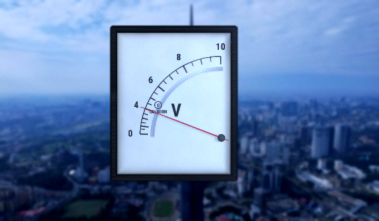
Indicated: 4V
